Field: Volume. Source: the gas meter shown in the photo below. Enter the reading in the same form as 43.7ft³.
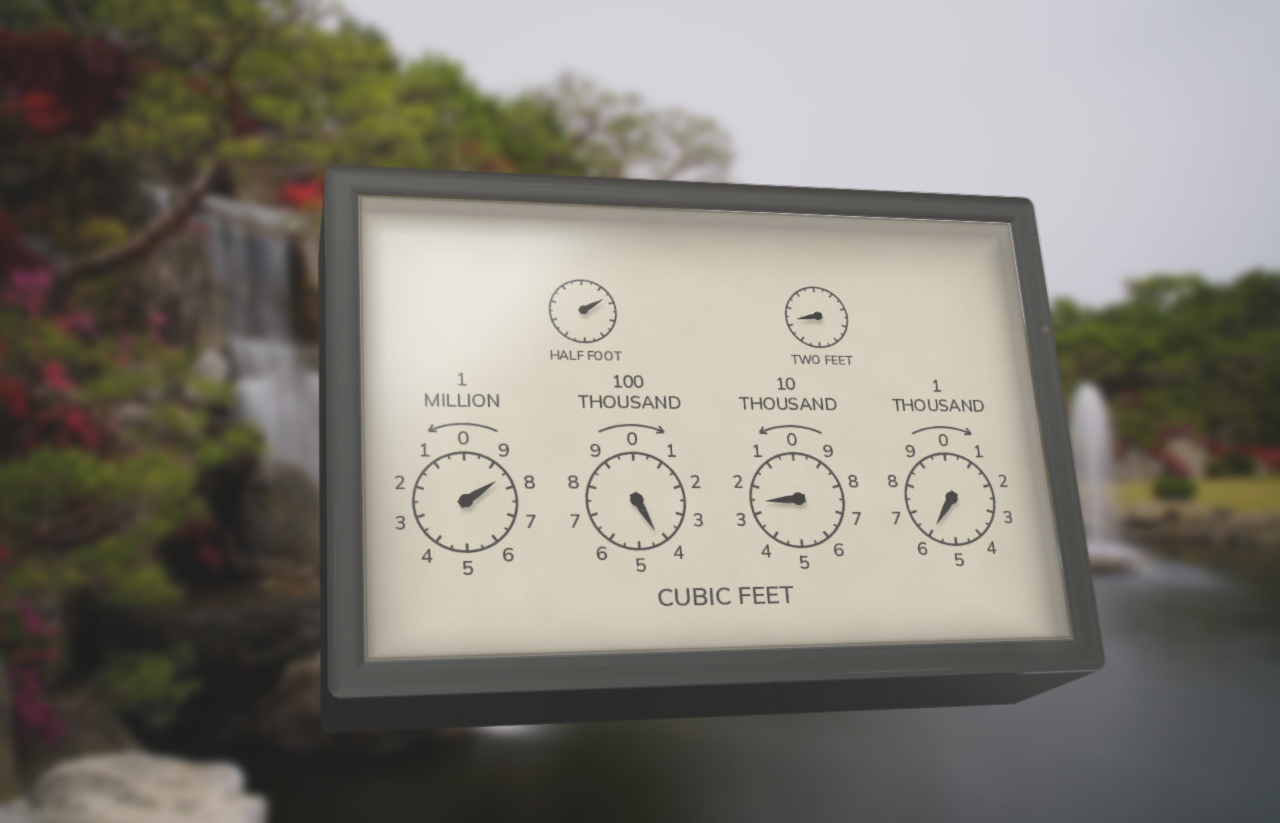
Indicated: 842600ft³
